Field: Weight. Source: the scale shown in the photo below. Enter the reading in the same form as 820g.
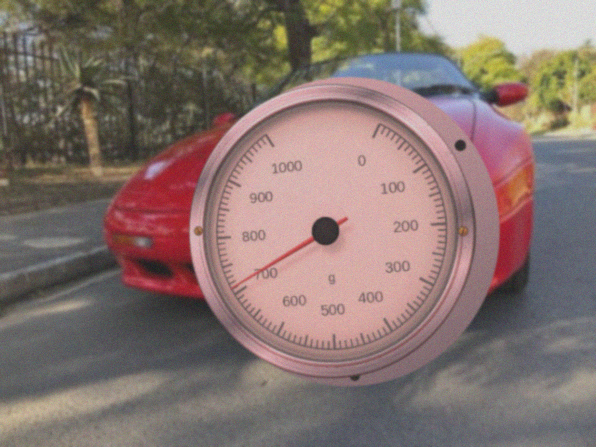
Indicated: 710g
